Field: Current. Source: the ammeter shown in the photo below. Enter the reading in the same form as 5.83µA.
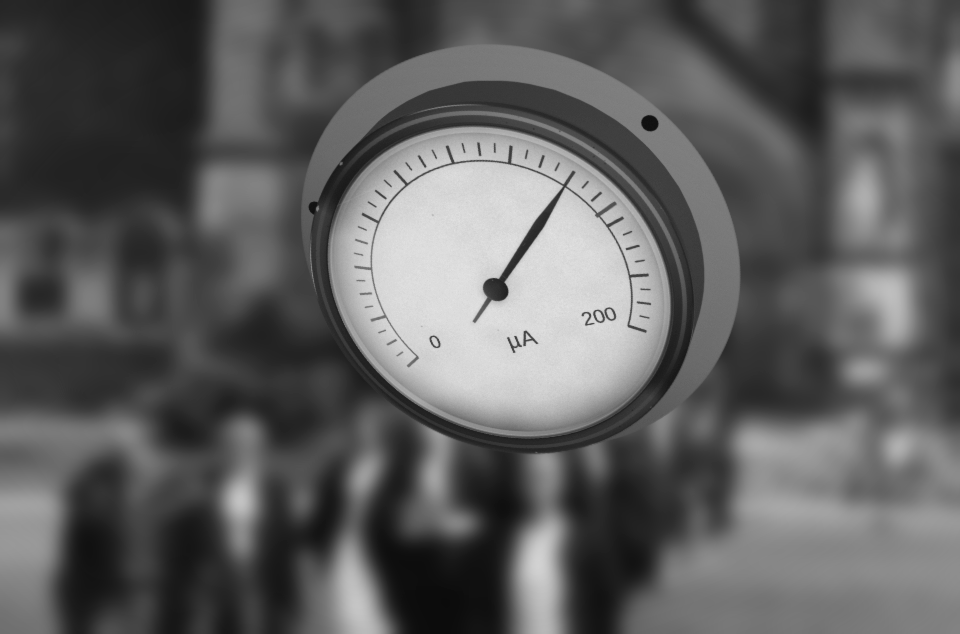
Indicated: 140µA
